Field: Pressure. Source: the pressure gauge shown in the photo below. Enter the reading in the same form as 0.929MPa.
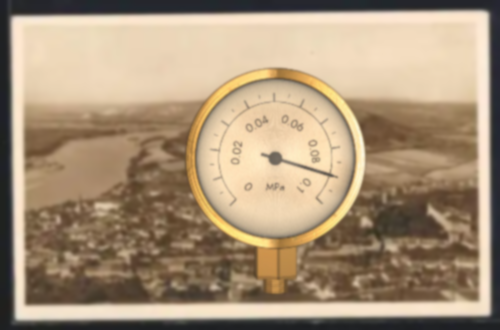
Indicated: 0.09MPa
